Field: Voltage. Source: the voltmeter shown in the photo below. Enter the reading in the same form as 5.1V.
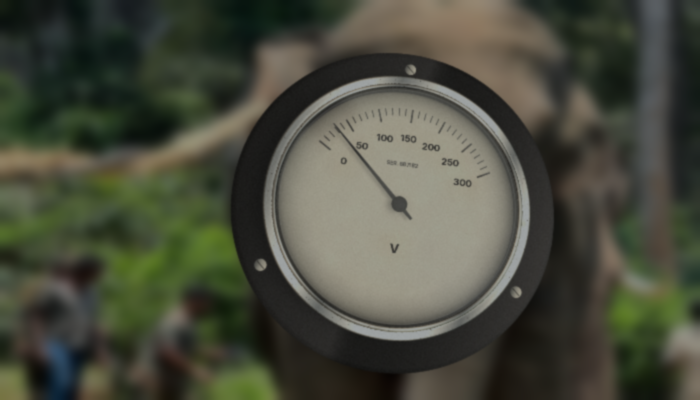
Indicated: 30V
